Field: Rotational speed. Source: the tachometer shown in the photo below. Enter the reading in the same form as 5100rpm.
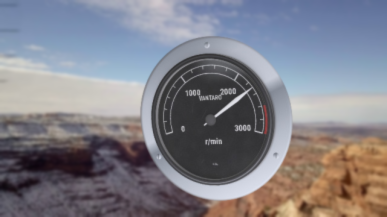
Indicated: 2300rpm
